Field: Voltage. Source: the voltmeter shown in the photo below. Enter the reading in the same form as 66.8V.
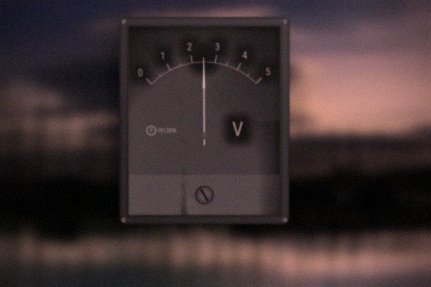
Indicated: 2.5V
